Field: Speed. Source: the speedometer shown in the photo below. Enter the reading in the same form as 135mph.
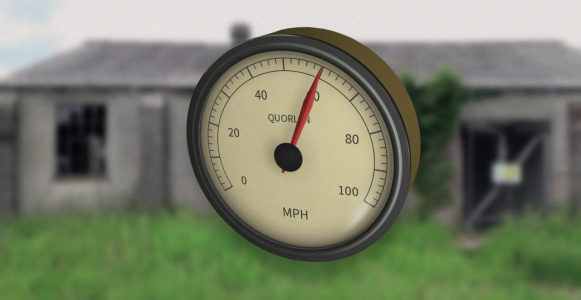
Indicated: 60mph
